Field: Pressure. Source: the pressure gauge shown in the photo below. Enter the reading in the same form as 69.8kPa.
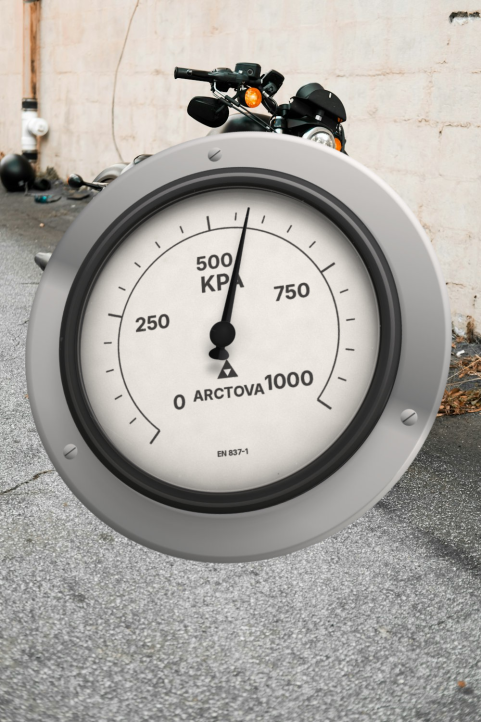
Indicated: 575kPa
